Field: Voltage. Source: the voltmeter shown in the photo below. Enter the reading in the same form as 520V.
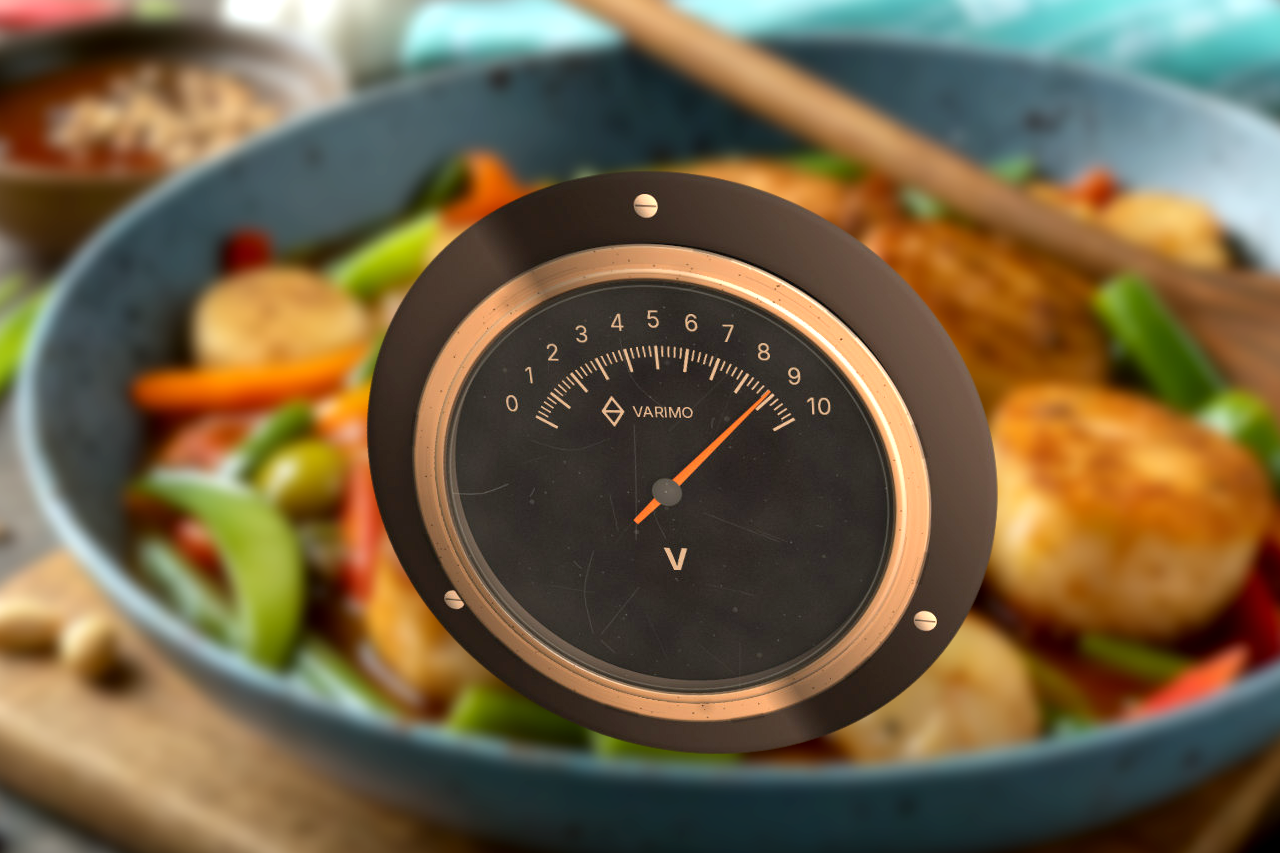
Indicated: 8.8V
